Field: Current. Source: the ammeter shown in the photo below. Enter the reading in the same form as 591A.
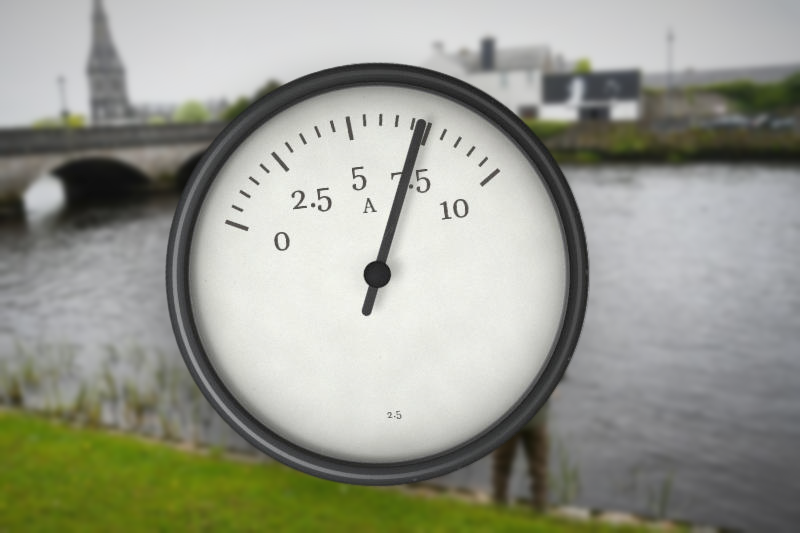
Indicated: 7.25A
